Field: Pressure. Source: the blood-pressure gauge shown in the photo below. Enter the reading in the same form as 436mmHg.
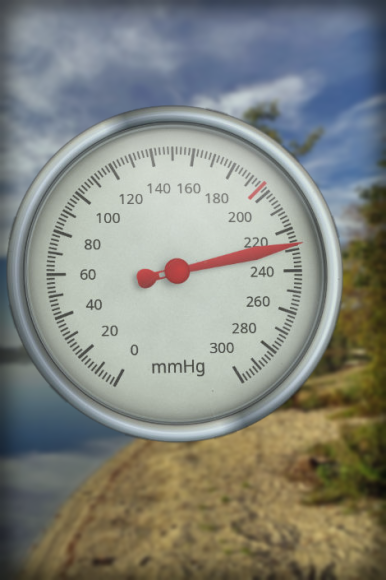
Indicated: 228mmHg
